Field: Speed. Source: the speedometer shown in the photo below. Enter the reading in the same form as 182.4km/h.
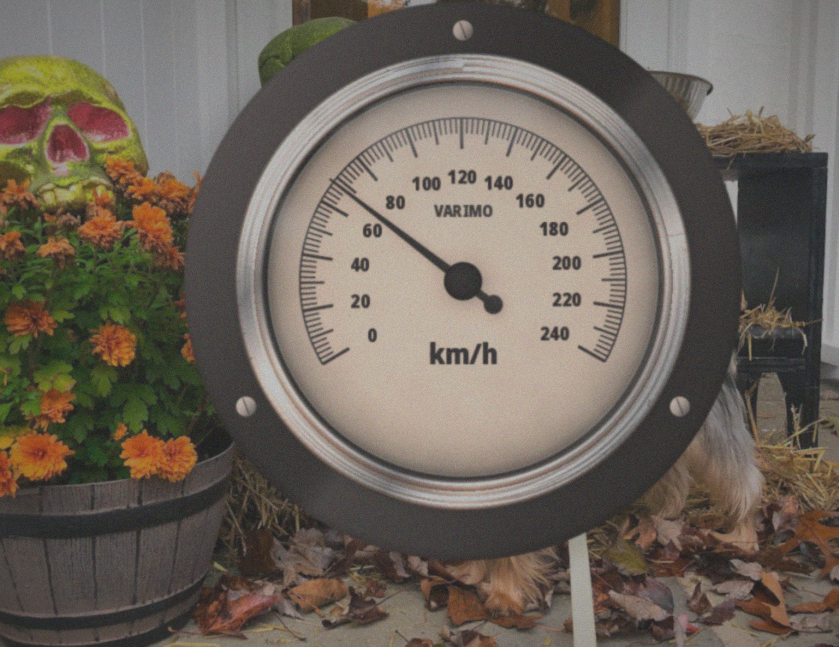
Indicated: 68km/h
